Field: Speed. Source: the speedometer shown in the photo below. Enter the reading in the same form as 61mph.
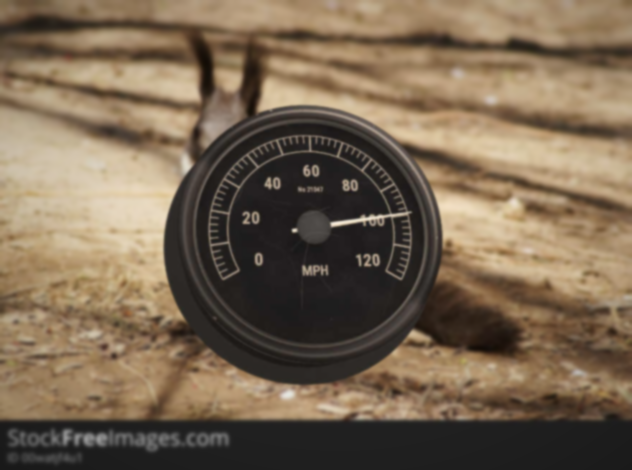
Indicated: 100mph
